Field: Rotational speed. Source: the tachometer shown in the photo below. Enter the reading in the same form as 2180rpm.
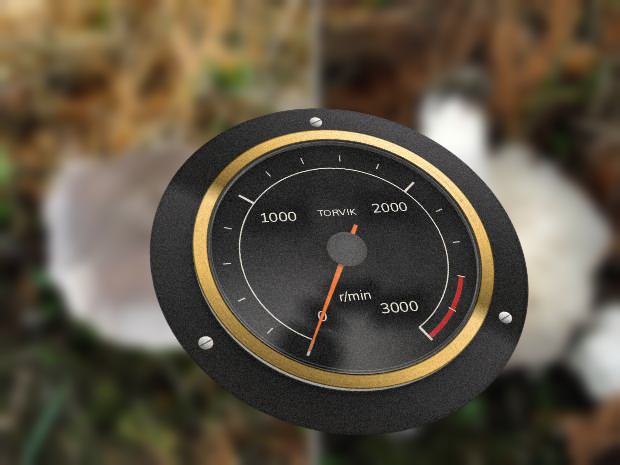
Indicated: 0rpm
